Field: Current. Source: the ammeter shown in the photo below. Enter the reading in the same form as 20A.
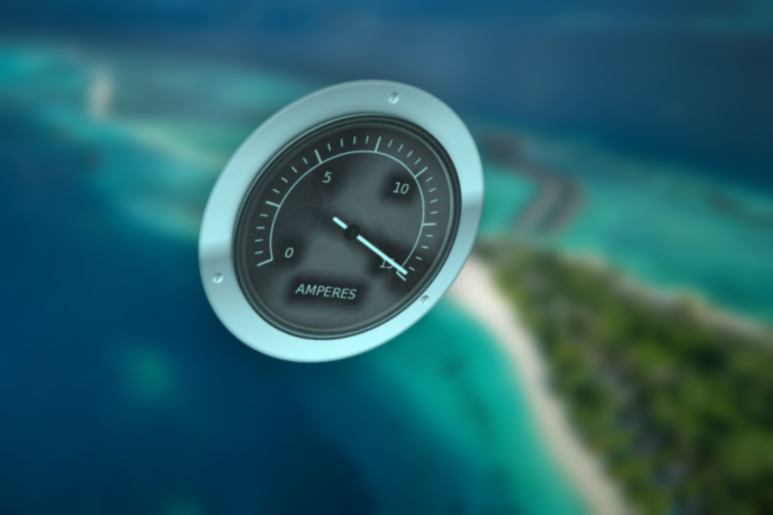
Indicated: 14.75A
